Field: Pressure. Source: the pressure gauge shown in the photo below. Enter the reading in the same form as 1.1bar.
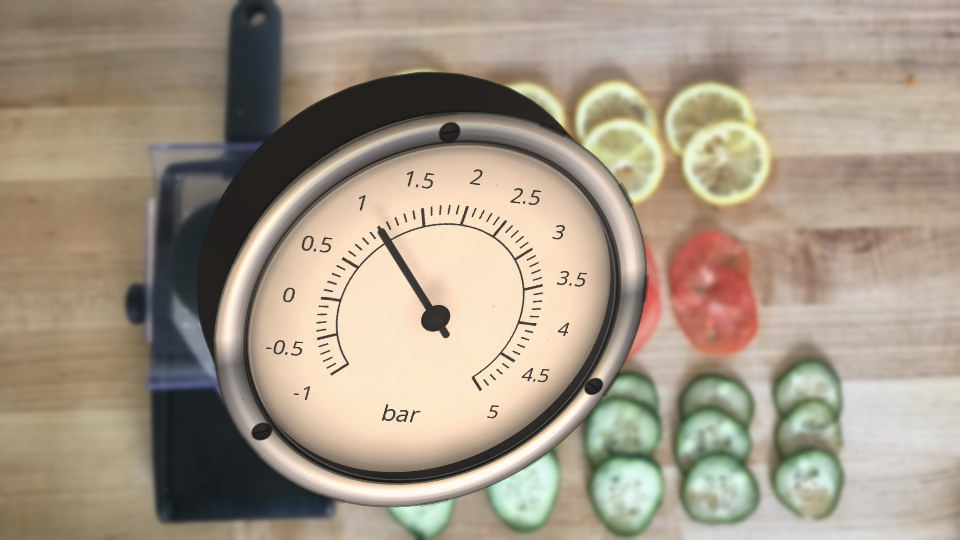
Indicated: 1bar
